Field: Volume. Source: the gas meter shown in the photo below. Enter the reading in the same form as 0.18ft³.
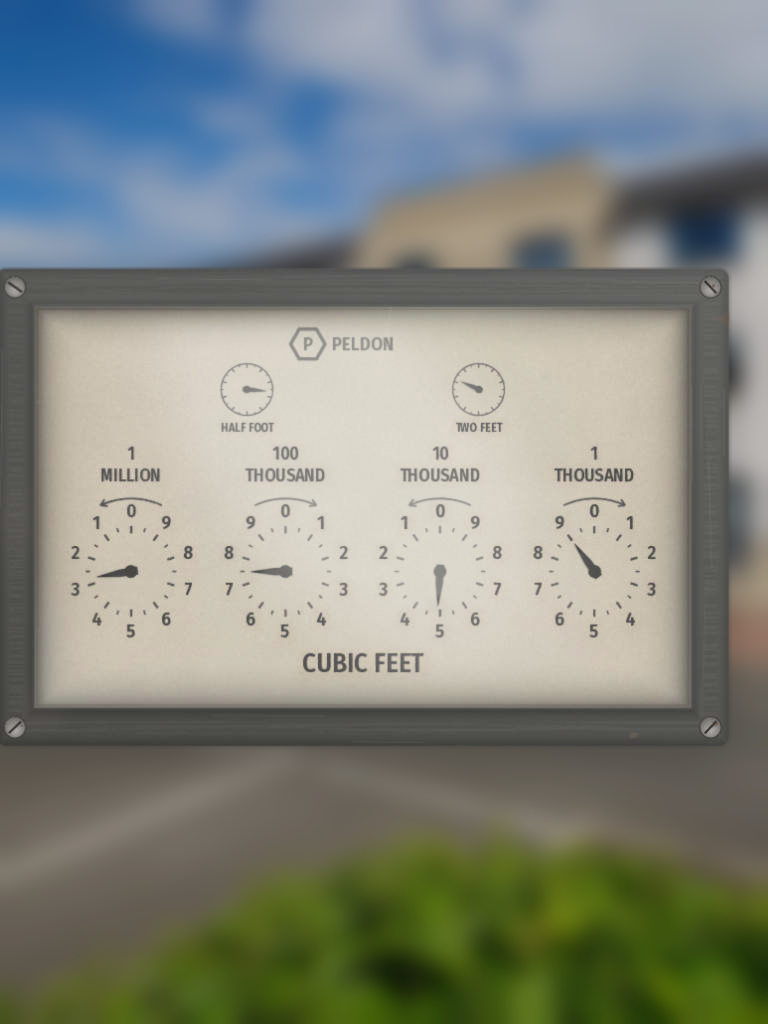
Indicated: 274900ft³
